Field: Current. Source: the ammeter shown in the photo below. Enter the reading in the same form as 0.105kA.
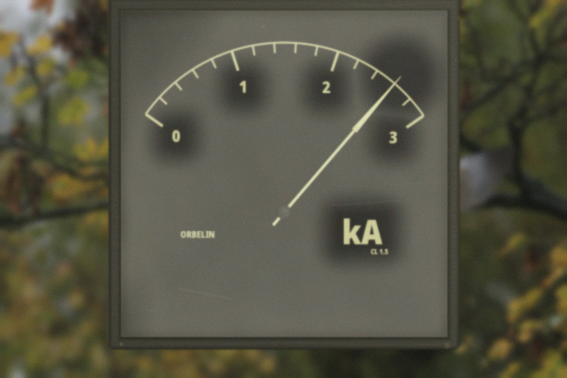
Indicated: 2.6kA
